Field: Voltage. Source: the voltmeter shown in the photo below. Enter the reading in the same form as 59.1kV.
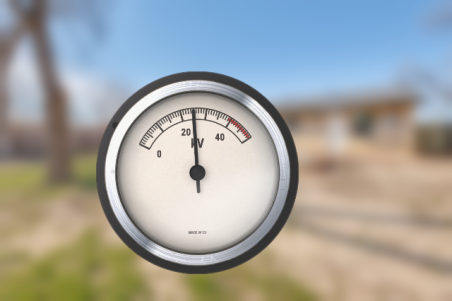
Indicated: 25kV
